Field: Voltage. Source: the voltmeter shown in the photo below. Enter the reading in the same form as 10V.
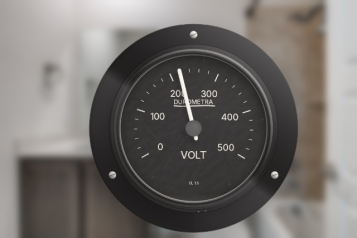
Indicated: 220V
